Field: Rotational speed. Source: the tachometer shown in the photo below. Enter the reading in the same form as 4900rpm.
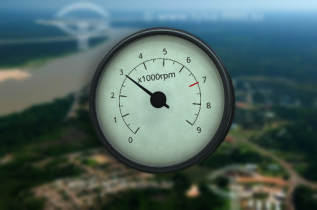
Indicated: 3000rpm
